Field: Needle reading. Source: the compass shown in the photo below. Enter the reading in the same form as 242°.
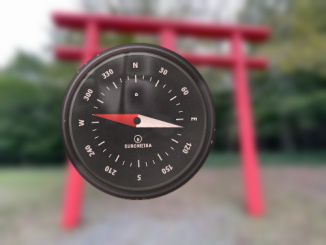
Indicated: 280°
